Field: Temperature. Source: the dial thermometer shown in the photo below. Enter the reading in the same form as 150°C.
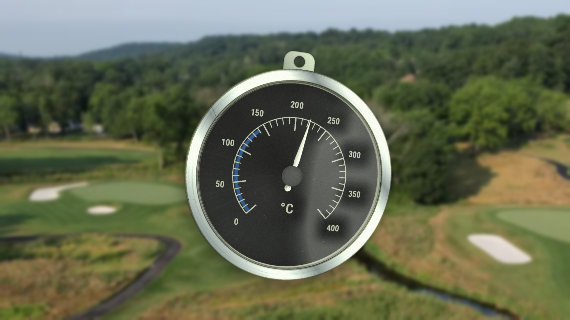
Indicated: 220°C
